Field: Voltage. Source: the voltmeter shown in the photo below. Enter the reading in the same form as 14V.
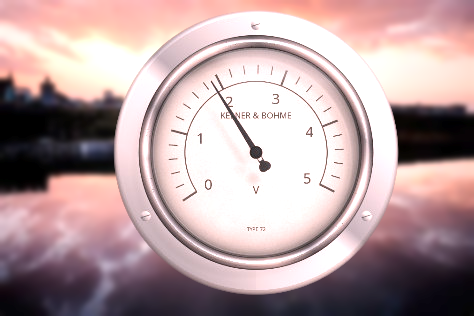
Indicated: 1.9V
